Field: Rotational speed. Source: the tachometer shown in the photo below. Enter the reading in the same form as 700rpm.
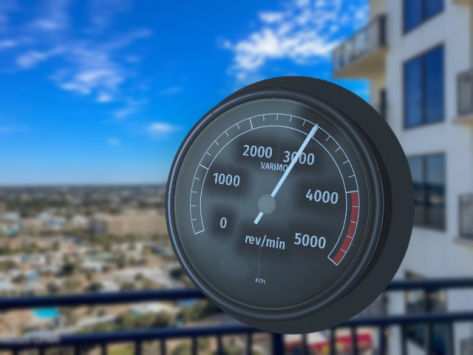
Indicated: 3000rpm
